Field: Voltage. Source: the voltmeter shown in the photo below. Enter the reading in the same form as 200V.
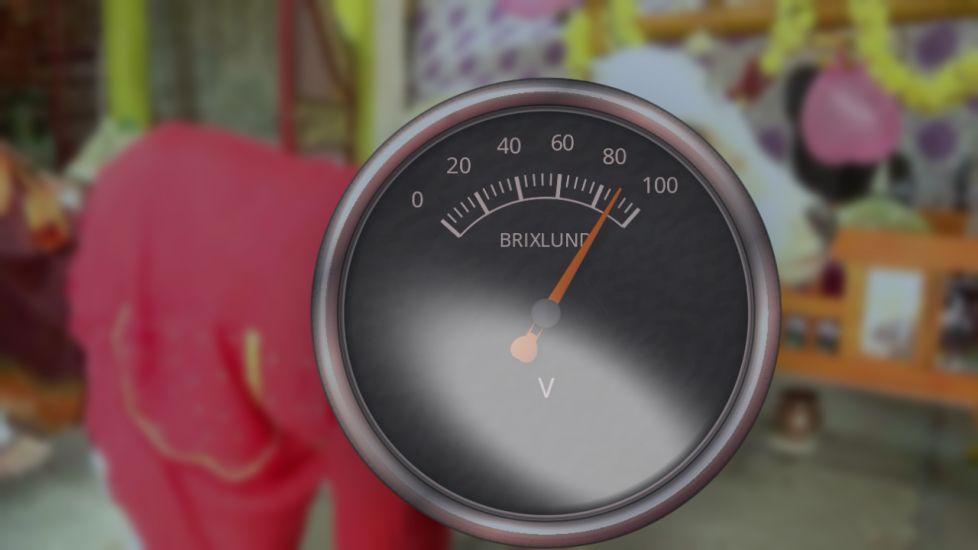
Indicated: 88V
